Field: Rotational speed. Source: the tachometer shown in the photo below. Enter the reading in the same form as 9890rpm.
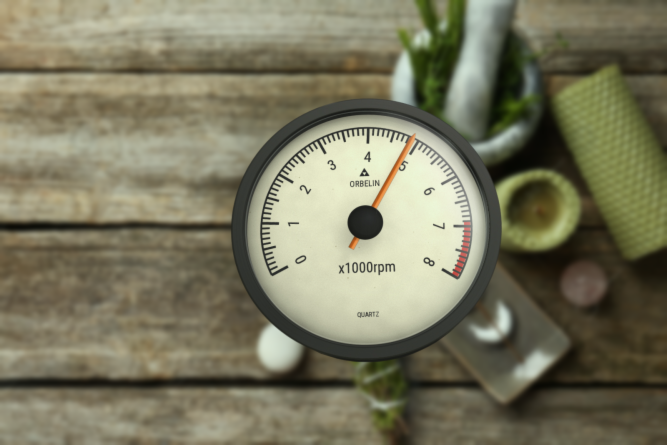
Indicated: 4900rpm
